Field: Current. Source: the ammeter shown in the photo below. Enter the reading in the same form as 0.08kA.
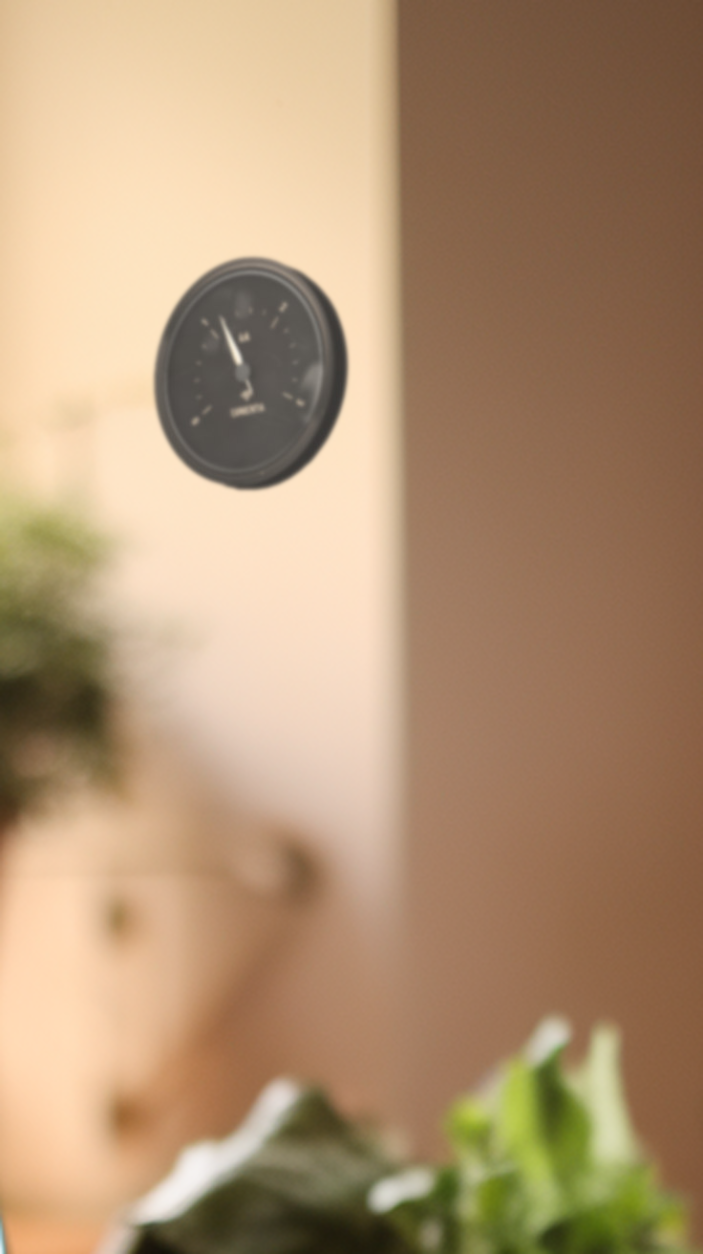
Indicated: 1.2kA
